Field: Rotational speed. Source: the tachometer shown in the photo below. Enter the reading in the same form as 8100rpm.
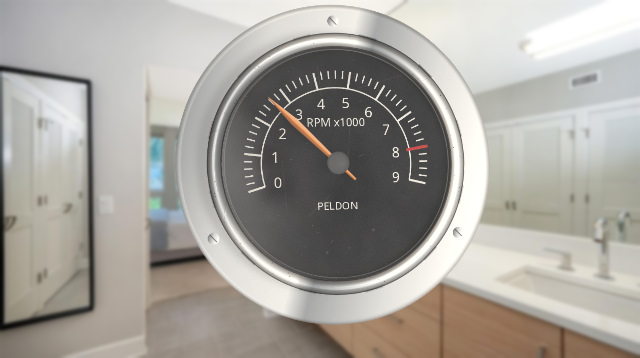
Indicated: 2600rpm
